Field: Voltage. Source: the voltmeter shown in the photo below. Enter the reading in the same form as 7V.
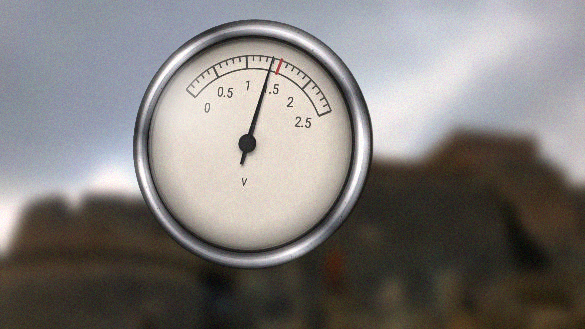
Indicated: 1.4V
